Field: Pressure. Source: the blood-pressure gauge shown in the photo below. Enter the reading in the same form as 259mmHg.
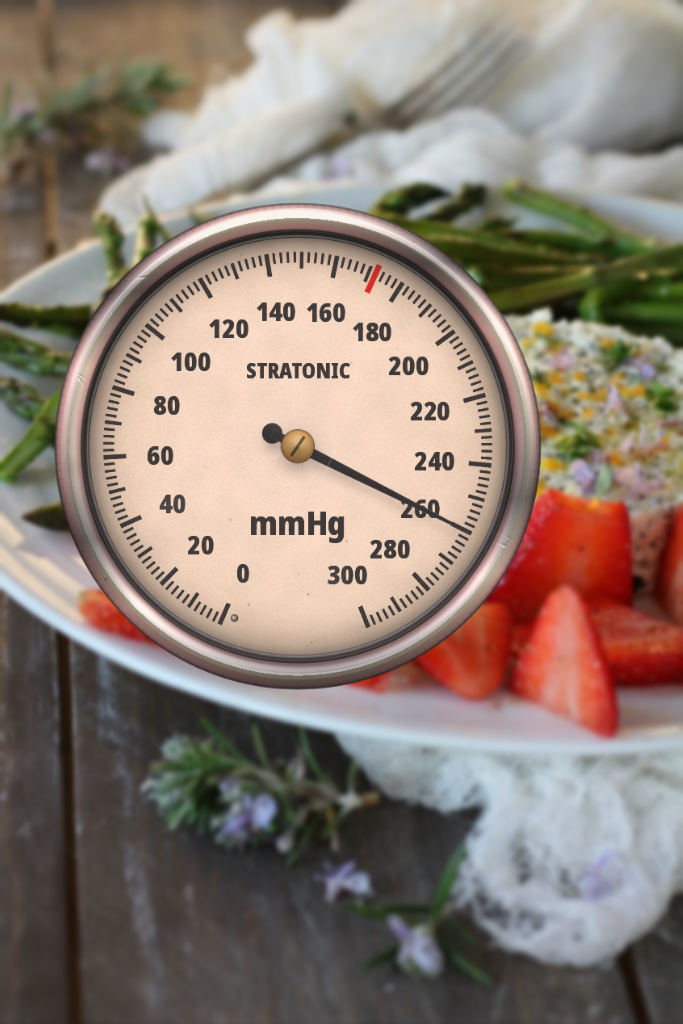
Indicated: 260mmHg
